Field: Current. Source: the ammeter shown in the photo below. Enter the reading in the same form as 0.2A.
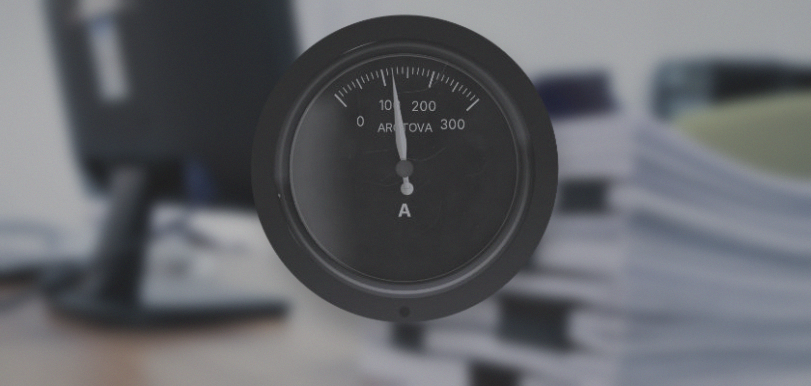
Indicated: 120A
